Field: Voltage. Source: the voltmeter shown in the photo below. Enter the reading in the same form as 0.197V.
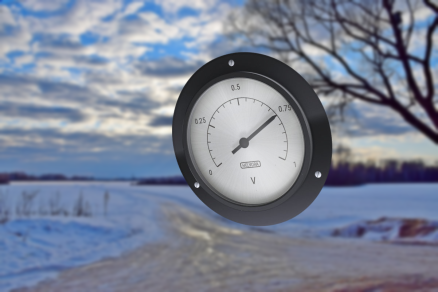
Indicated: 0.75V
